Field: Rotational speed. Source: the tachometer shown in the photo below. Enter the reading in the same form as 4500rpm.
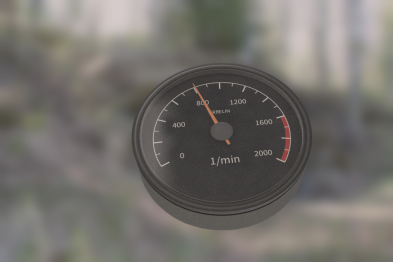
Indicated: 800rpm
